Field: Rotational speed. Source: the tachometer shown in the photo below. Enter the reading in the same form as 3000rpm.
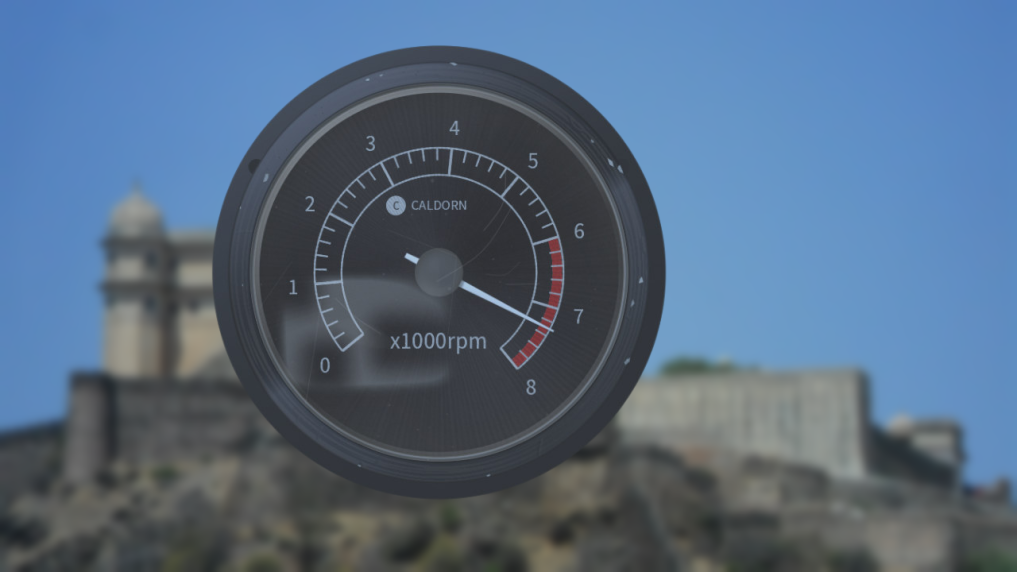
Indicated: 7300rpm
